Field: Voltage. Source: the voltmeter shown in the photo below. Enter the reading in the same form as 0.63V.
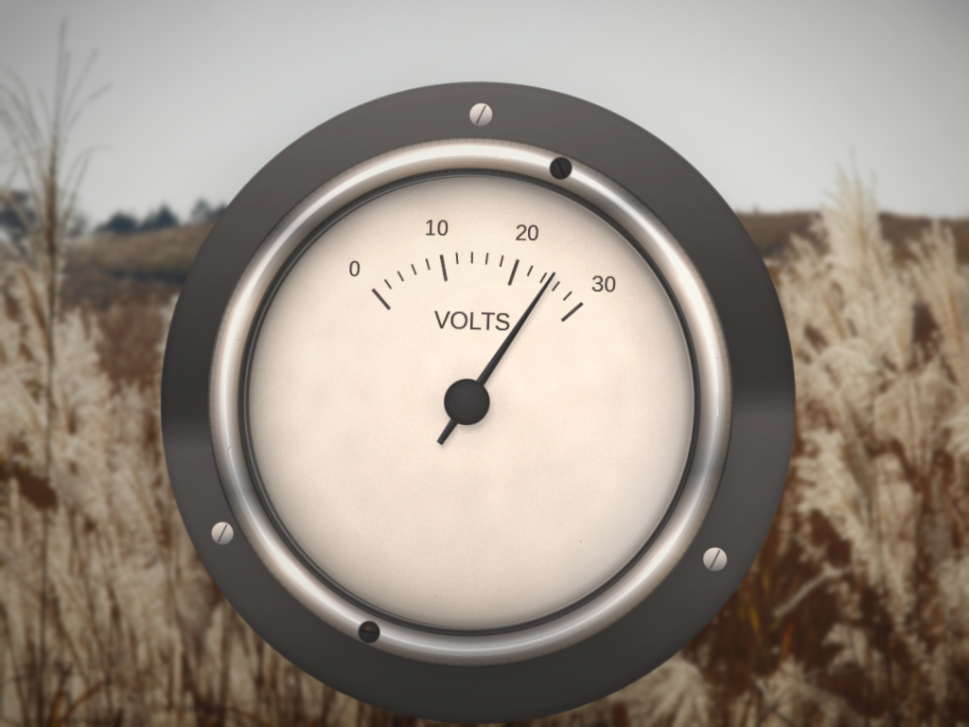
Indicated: 25V
